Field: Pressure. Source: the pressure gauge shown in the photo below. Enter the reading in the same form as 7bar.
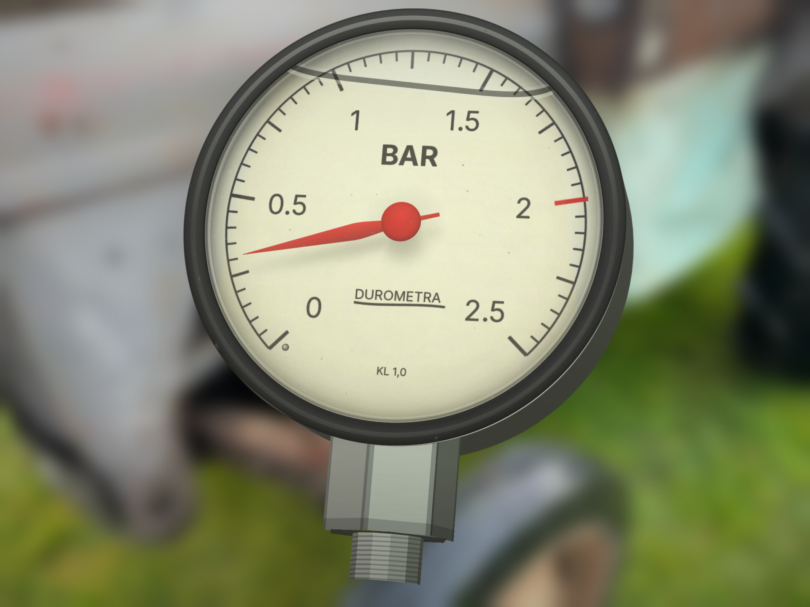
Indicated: 0.3bar
